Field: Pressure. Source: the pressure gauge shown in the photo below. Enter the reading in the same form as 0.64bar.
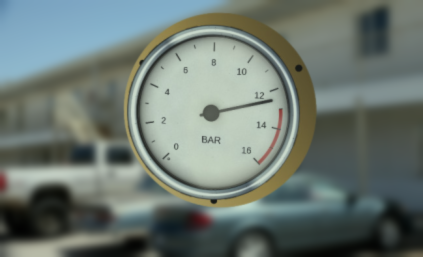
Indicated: 12.5bar
